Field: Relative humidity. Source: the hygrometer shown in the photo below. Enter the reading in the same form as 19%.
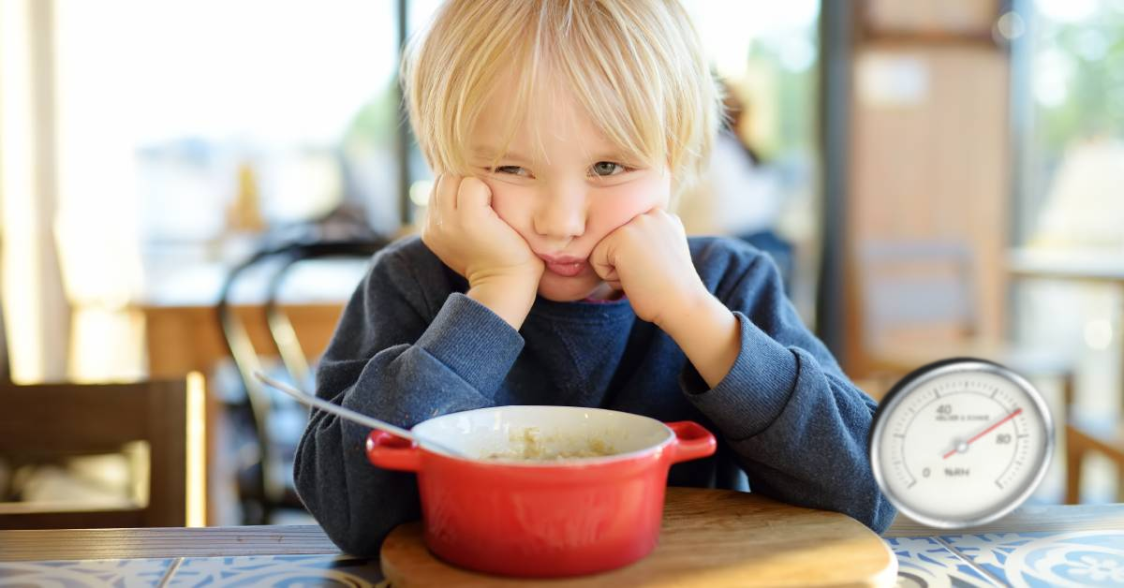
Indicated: 70%
